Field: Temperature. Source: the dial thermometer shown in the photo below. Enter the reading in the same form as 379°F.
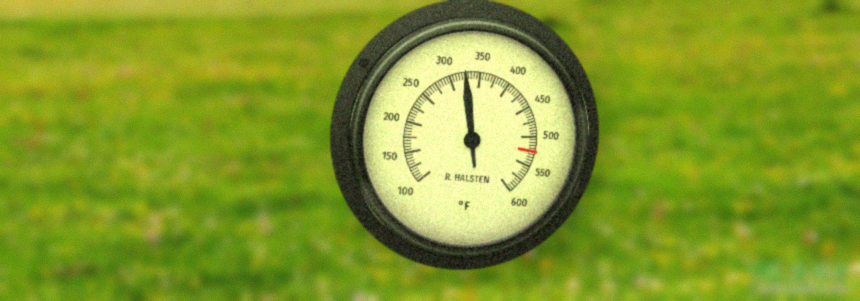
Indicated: 325°F
